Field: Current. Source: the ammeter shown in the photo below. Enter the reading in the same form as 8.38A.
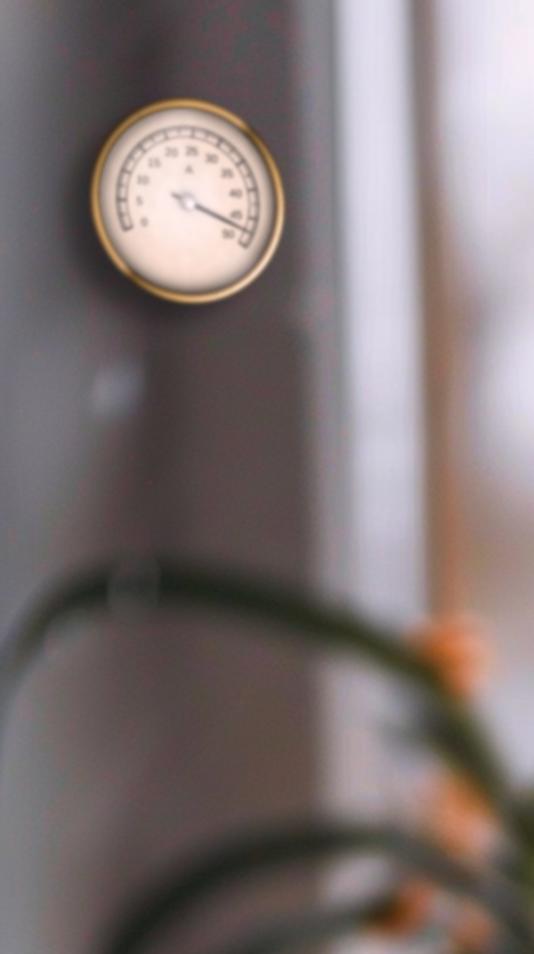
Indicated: 47.5A
